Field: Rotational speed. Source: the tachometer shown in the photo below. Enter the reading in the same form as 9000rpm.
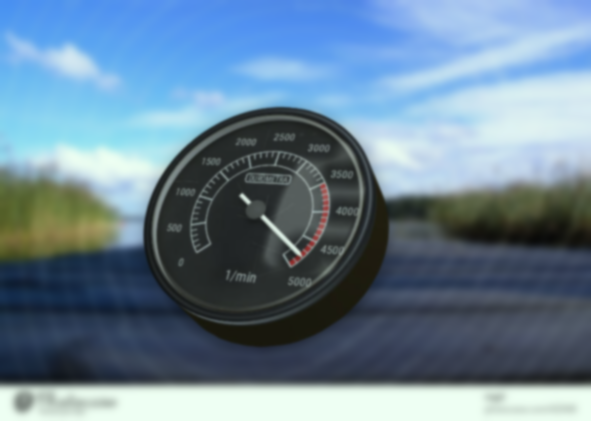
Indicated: 4800rpm
